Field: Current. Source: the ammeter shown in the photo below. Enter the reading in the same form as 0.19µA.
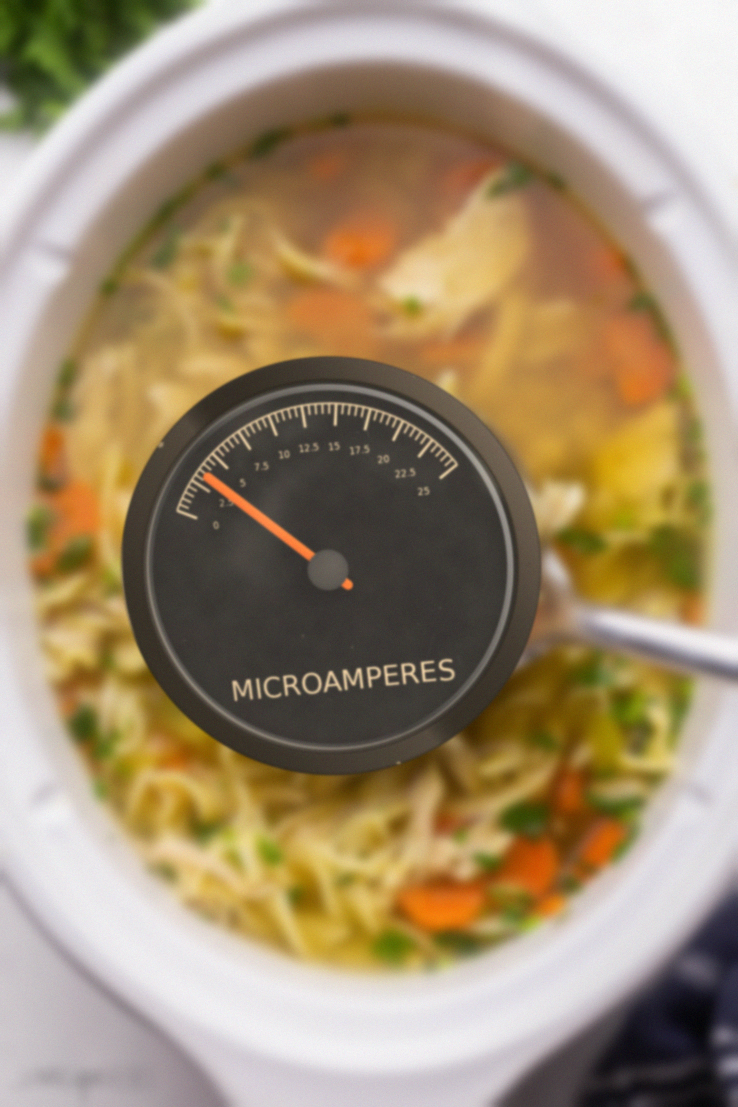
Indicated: 3.5µA
